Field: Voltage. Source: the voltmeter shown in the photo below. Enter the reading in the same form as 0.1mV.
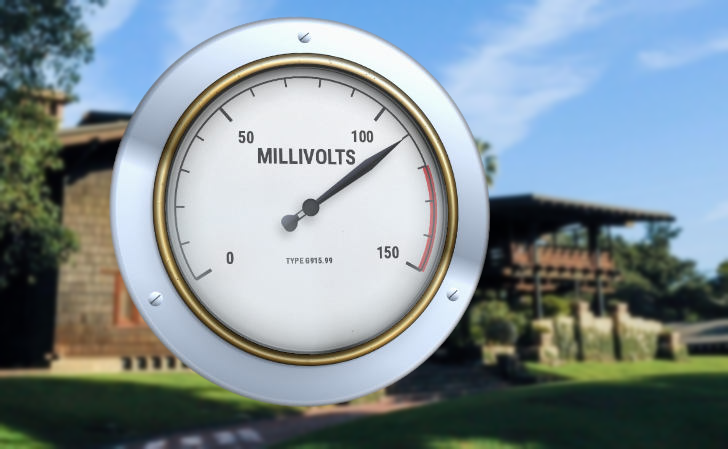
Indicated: 110mV
